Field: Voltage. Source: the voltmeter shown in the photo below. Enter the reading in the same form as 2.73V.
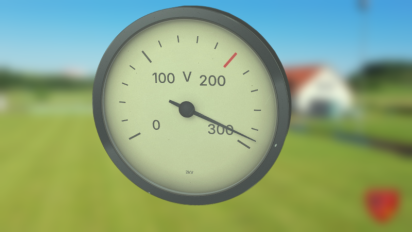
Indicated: 290V
